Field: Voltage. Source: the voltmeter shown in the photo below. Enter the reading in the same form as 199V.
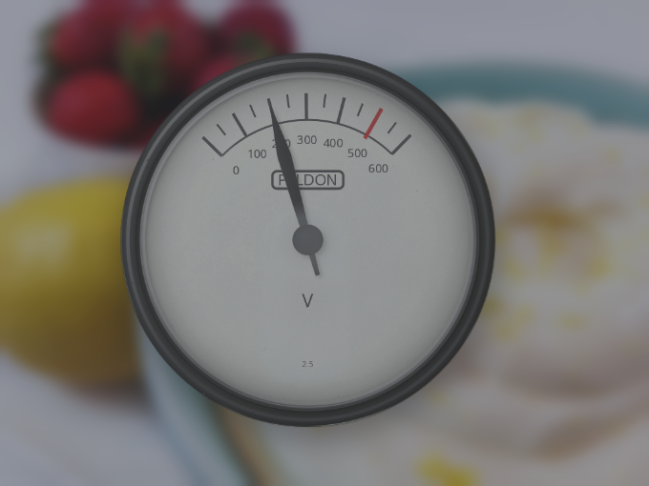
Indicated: 200V
